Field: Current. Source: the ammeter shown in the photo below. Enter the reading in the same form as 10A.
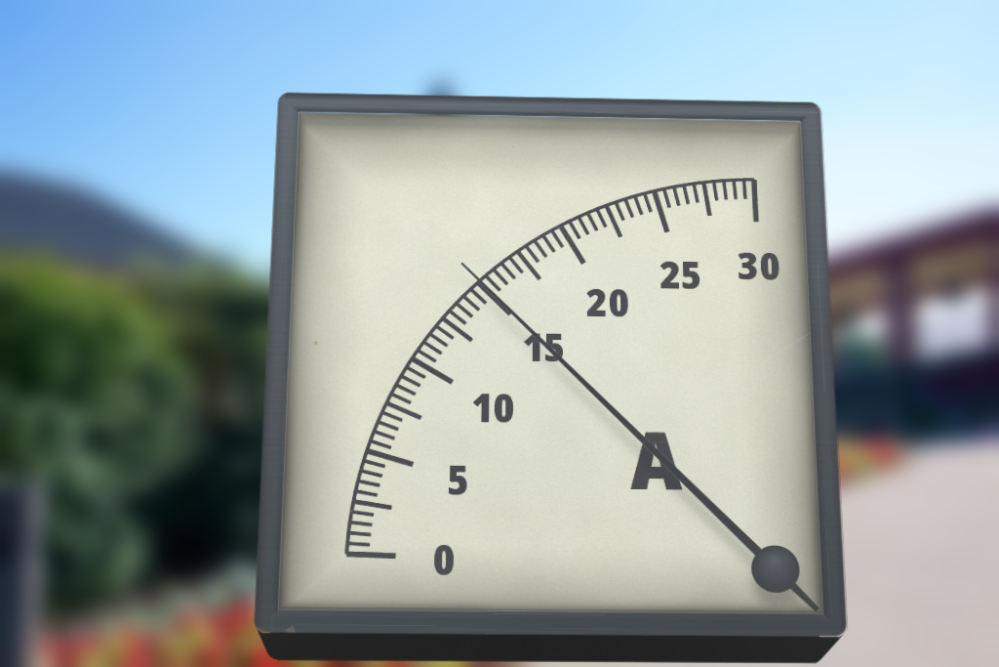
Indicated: 15A
